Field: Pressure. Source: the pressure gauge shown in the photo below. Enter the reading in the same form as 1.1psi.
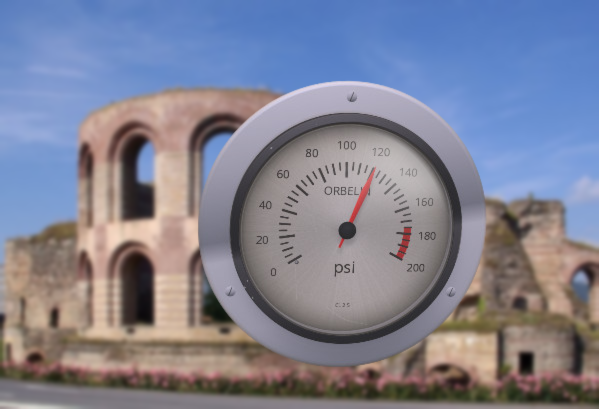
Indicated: 120psi
